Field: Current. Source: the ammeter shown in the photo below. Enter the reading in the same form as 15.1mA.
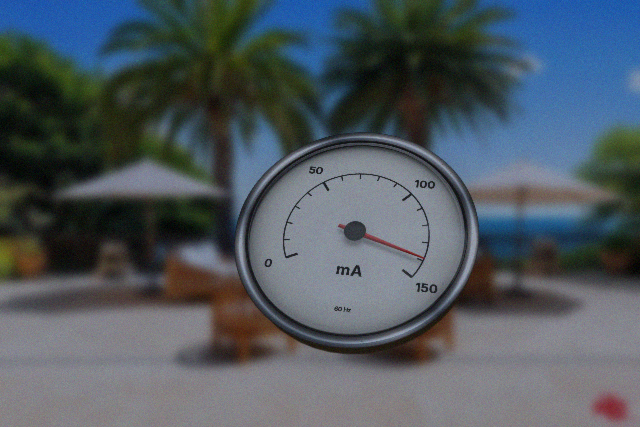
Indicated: 140mA
